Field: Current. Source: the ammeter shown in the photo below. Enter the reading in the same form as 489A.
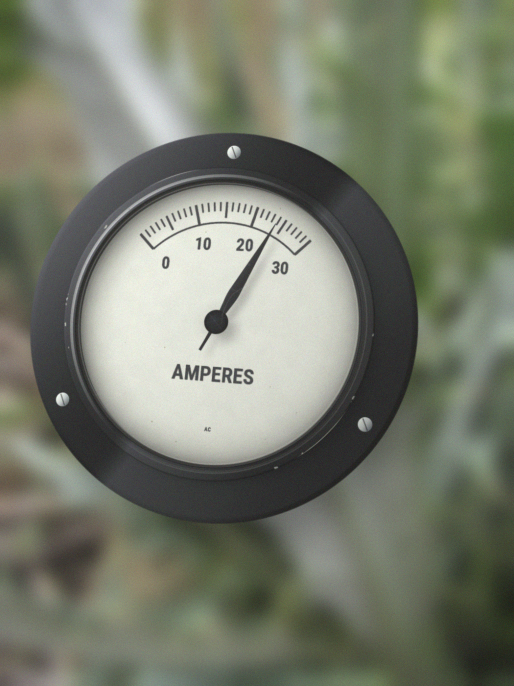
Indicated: 24A
